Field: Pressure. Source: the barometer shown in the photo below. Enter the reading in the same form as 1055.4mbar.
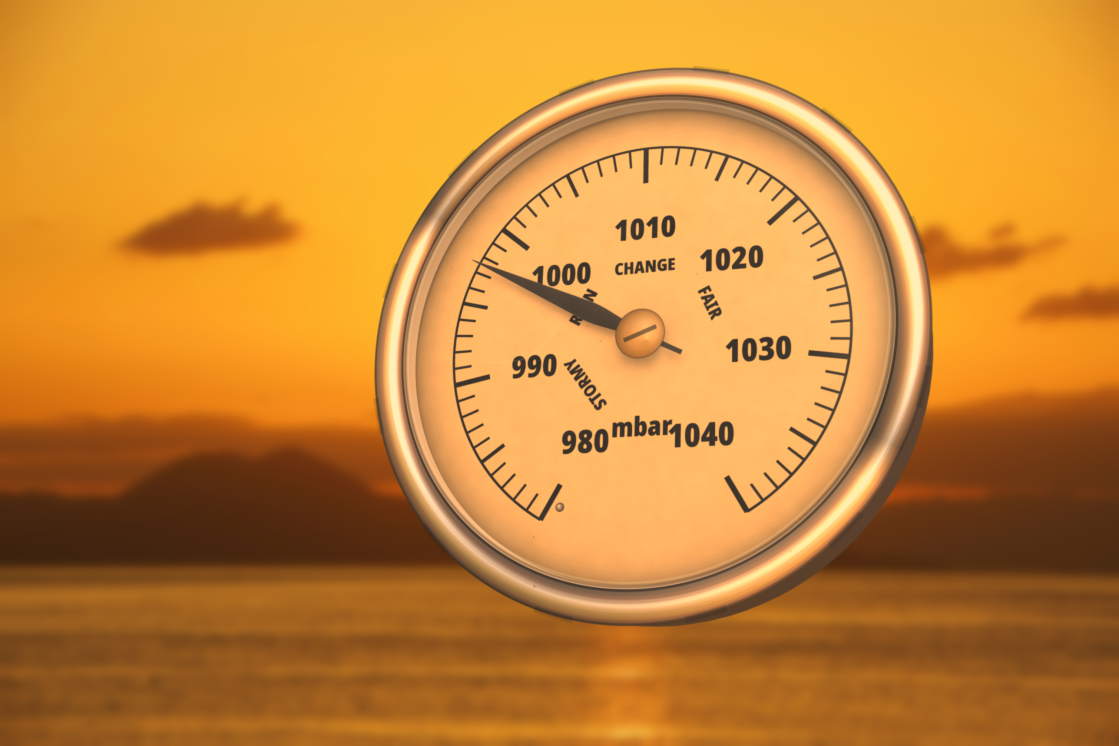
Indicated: 997.5mbar
